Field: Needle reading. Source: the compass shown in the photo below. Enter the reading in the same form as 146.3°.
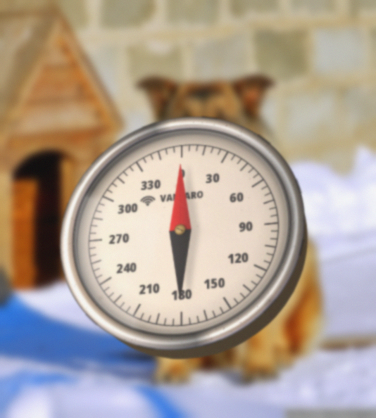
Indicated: 0°
